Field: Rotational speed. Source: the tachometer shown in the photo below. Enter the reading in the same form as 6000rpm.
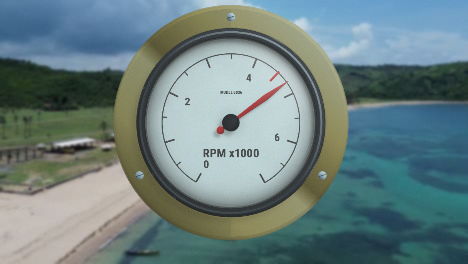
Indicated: 4750rpm
